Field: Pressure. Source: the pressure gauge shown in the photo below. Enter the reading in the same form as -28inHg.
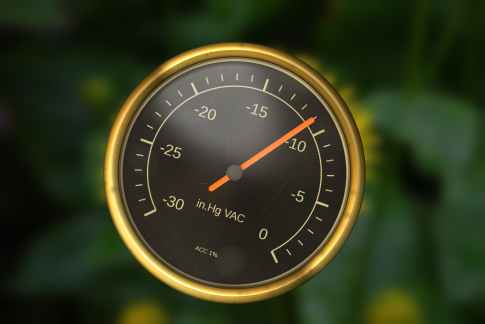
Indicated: -11inHg
